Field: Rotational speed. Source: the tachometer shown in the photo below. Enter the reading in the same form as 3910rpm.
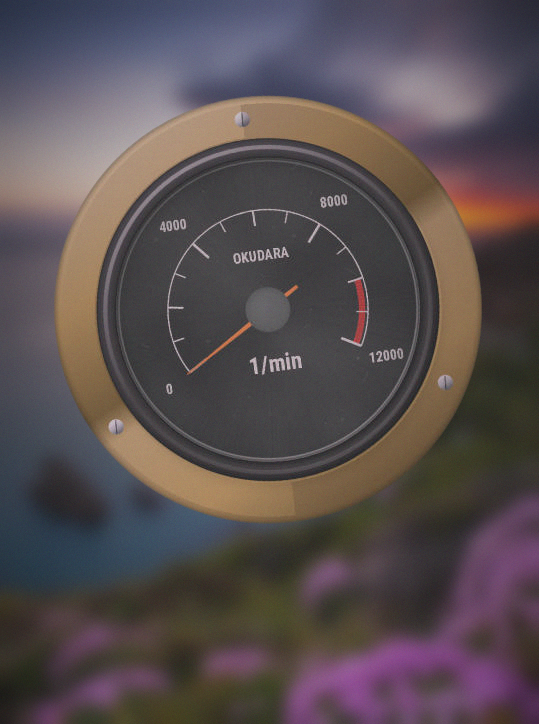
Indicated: 0rpm
